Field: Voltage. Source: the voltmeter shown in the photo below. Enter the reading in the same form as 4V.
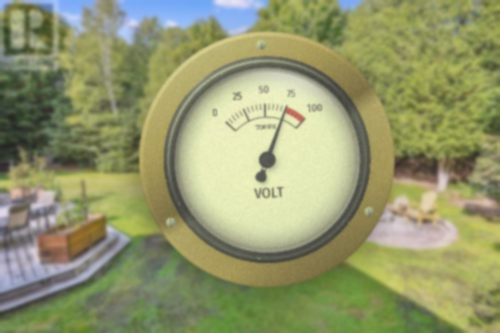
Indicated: 75V
